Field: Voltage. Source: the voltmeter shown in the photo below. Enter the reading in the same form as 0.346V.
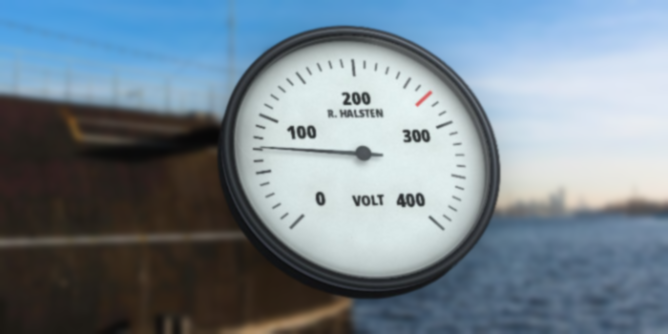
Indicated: 70V
